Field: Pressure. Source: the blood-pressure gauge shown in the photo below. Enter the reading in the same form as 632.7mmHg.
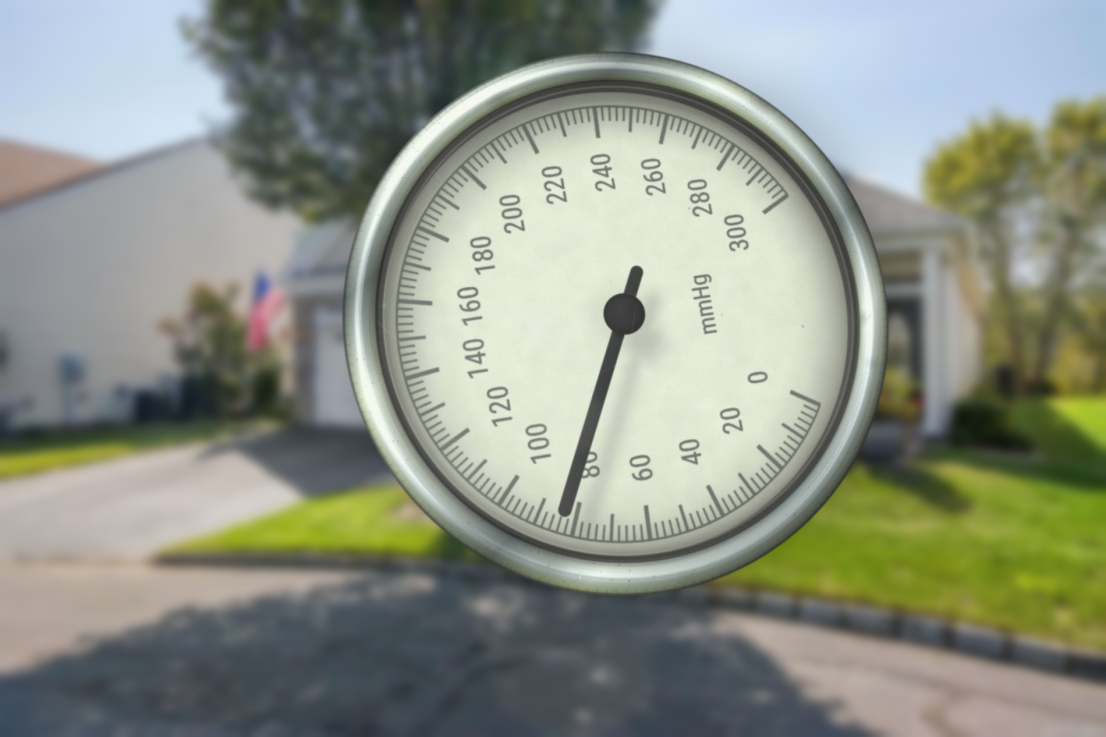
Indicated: 84mmHg
